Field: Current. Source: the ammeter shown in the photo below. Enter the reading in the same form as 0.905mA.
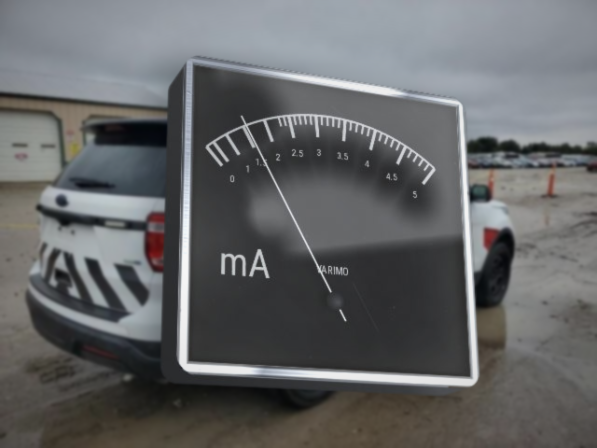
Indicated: 1.5mA
